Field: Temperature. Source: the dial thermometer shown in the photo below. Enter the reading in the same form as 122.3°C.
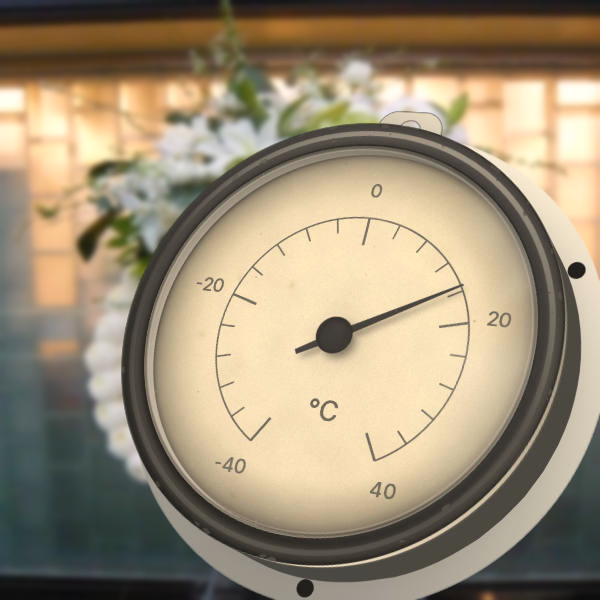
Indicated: 16°C
